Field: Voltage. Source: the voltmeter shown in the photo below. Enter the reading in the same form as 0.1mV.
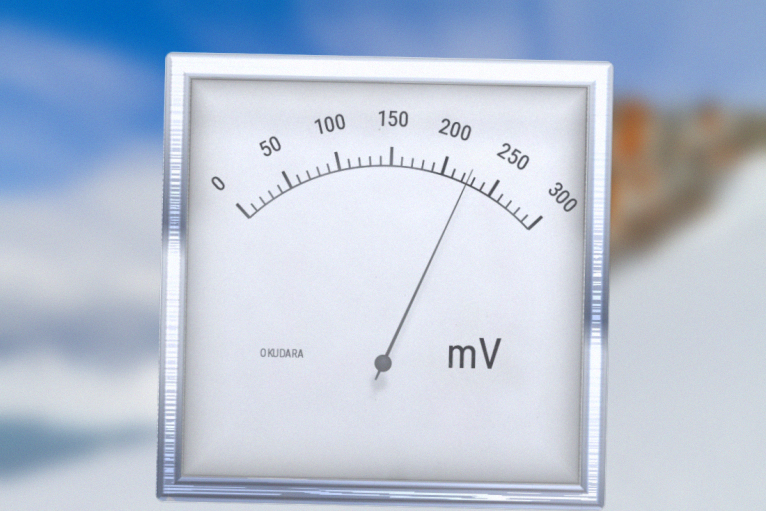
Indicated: 225mV
